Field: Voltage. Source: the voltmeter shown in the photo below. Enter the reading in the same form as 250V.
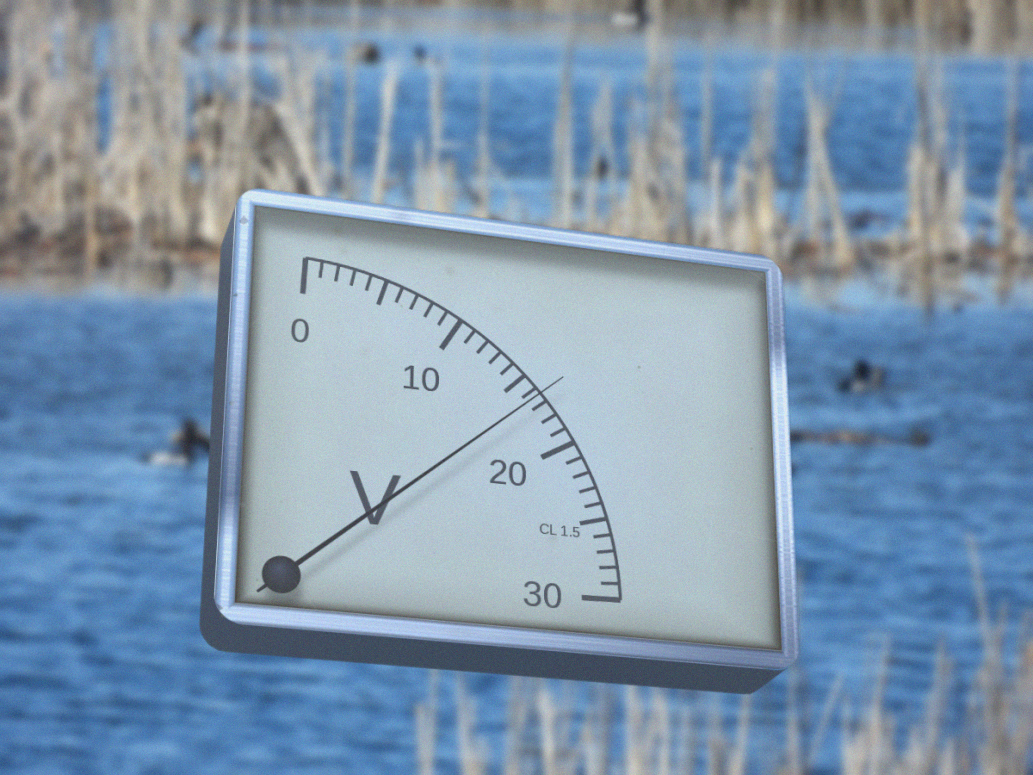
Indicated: 16.5V
